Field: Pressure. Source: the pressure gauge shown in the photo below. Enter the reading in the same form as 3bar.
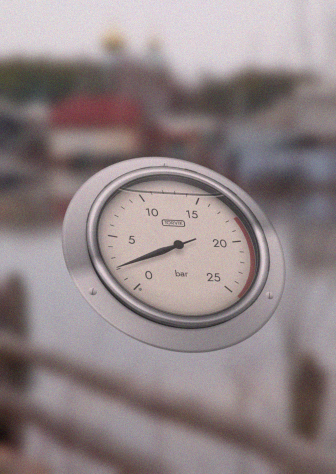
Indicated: 2bar
